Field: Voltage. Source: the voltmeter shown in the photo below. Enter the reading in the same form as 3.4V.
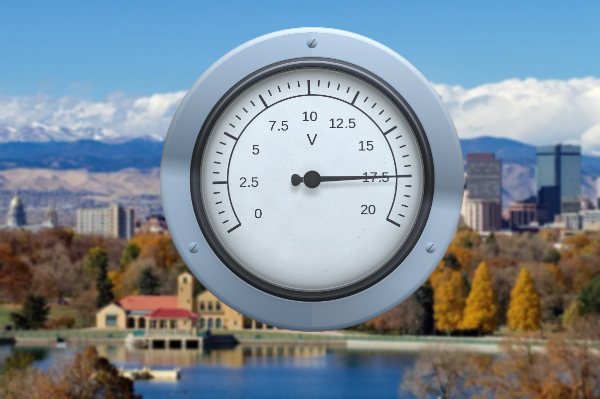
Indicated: 17.5V
